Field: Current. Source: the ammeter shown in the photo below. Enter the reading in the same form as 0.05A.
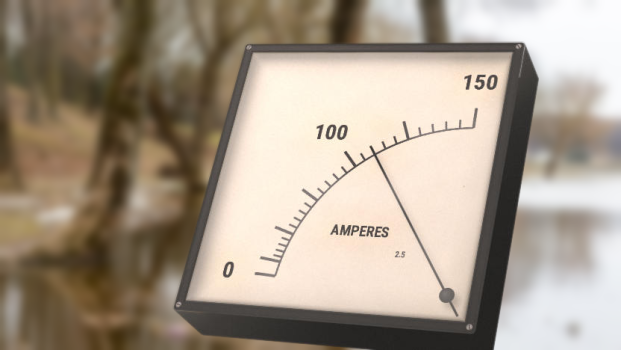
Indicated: 110A
